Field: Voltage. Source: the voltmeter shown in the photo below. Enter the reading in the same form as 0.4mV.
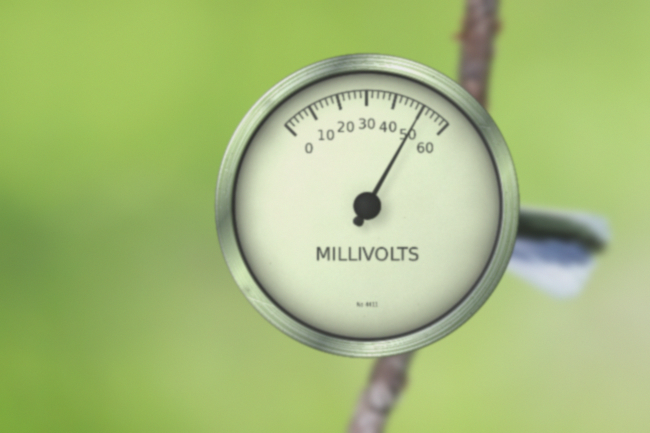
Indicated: 50mV
